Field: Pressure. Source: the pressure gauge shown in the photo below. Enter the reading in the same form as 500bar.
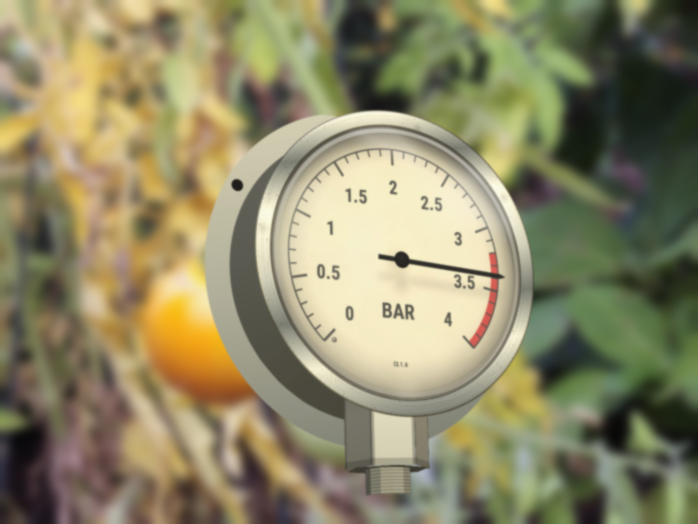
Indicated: 3.4bar
